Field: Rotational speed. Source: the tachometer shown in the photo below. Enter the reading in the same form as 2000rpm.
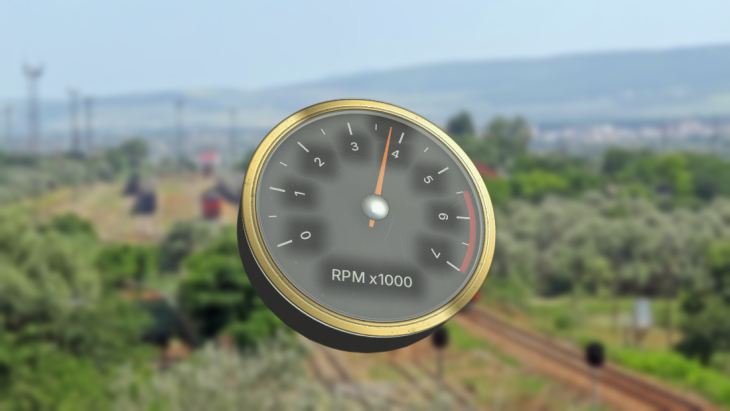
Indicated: 3750rpm
